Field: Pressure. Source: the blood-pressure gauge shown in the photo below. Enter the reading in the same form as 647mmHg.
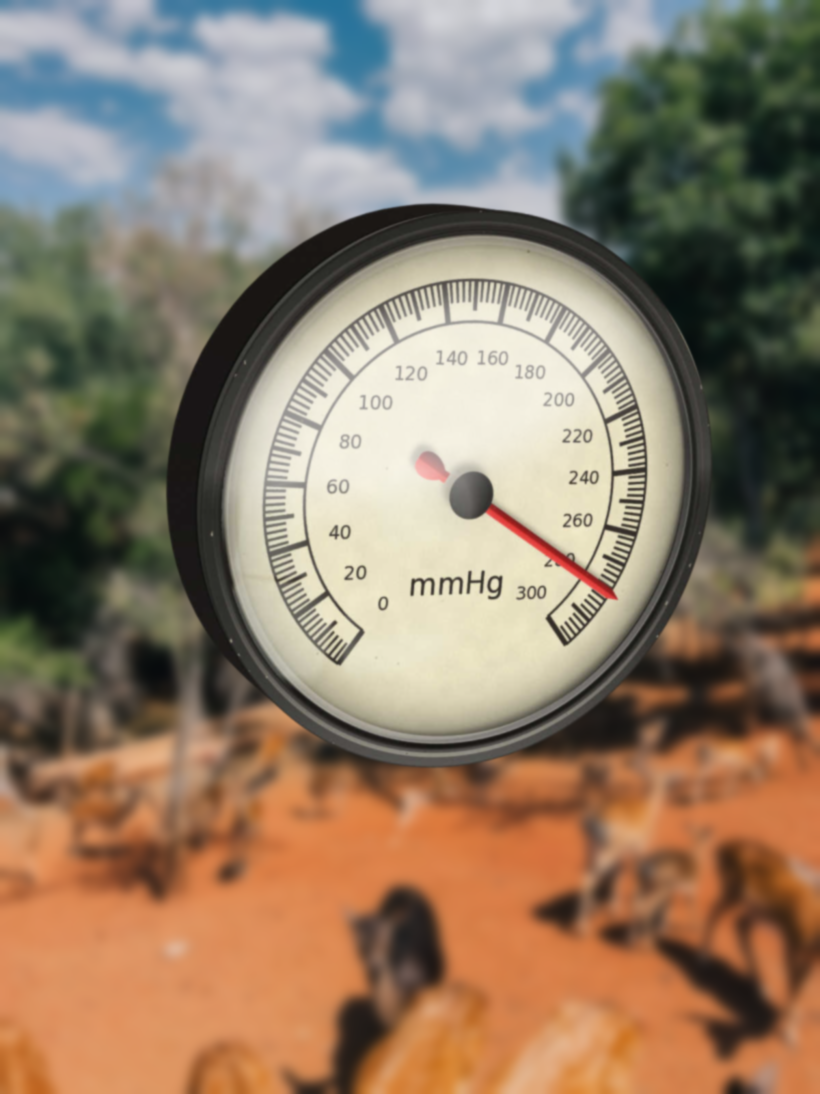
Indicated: 280mmHg
